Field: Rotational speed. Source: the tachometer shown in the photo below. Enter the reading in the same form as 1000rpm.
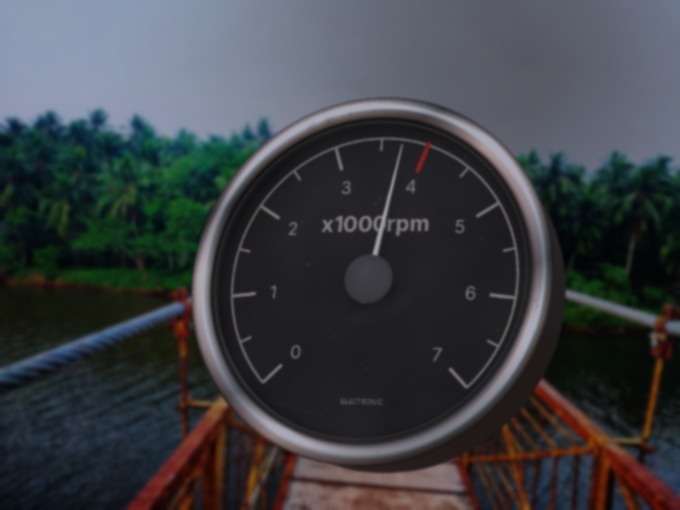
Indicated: 3750rpm
